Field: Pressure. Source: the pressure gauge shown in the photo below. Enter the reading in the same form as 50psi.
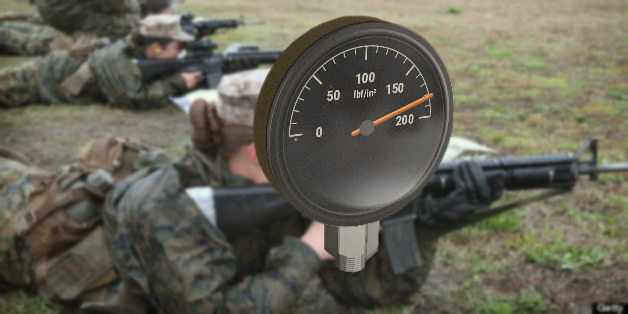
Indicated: 180psi
